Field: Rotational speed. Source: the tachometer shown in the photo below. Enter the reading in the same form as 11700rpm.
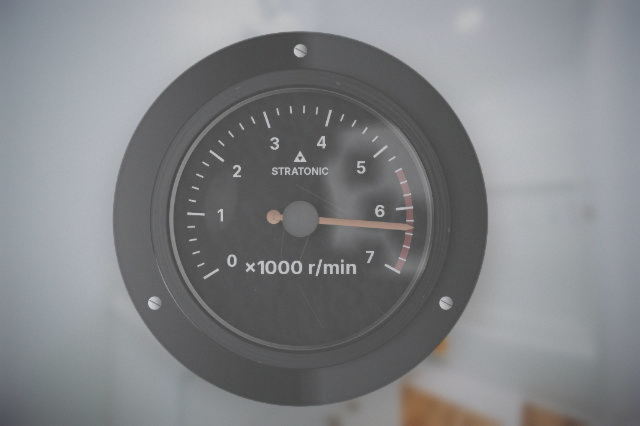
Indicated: 6300rpm
